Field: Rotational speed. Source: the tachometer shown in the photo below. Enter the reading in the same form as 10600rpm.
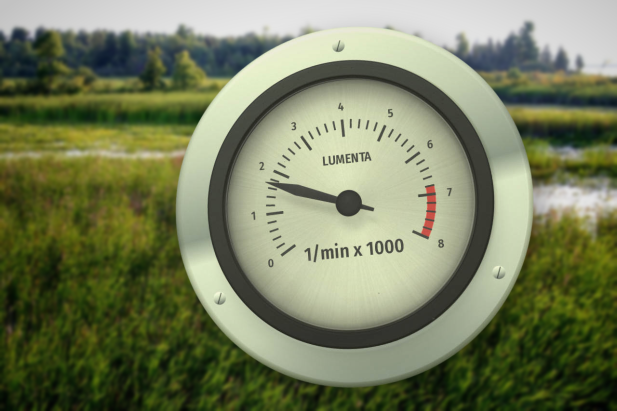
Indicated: 1700rpm
